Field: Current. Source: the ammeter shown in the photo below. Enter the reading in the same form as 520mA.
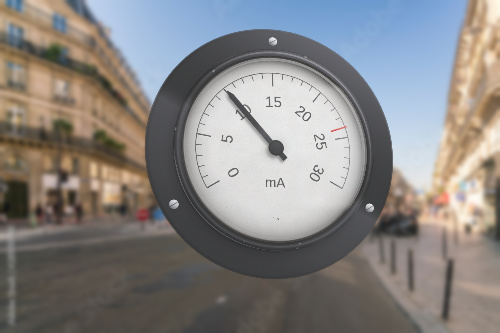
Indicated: 10mA
